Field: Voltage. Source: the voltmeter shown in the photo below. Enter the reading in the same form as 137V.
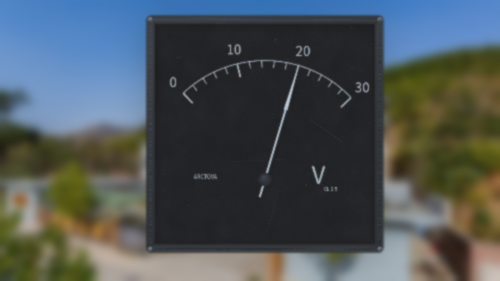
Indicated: 20V
